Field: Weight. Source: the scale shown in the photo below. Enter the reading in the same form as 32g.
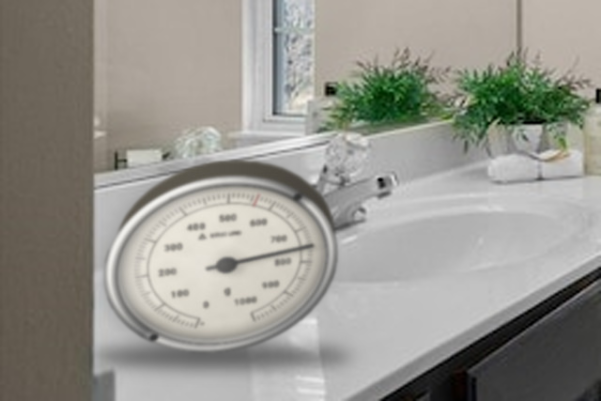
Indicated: 750g
